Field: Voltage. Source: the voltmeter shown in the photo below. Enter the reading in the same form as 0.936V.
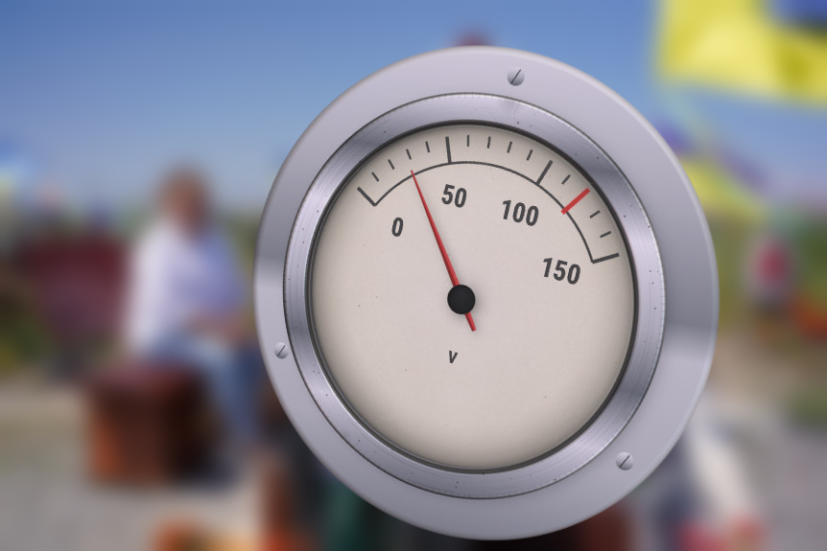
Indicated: 30V
